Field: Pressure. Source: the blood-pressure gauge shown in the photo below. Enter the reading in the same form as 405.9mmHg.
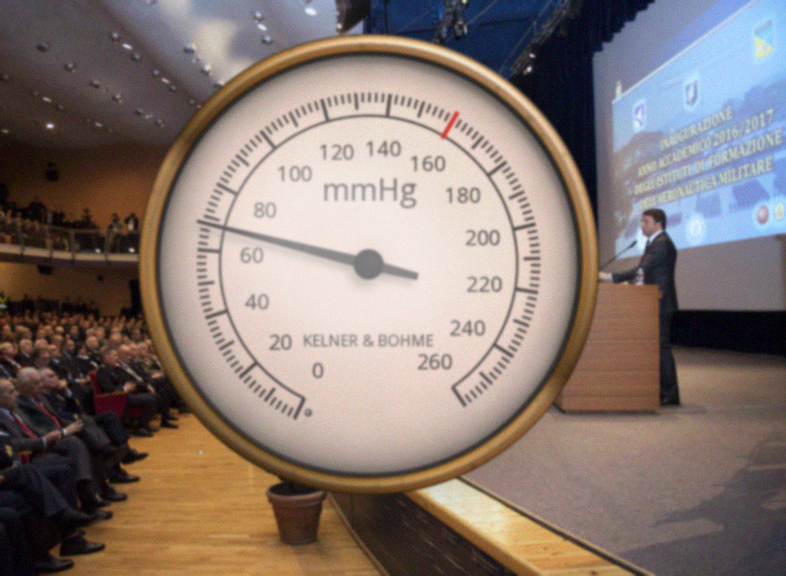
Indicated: 68mmHg
